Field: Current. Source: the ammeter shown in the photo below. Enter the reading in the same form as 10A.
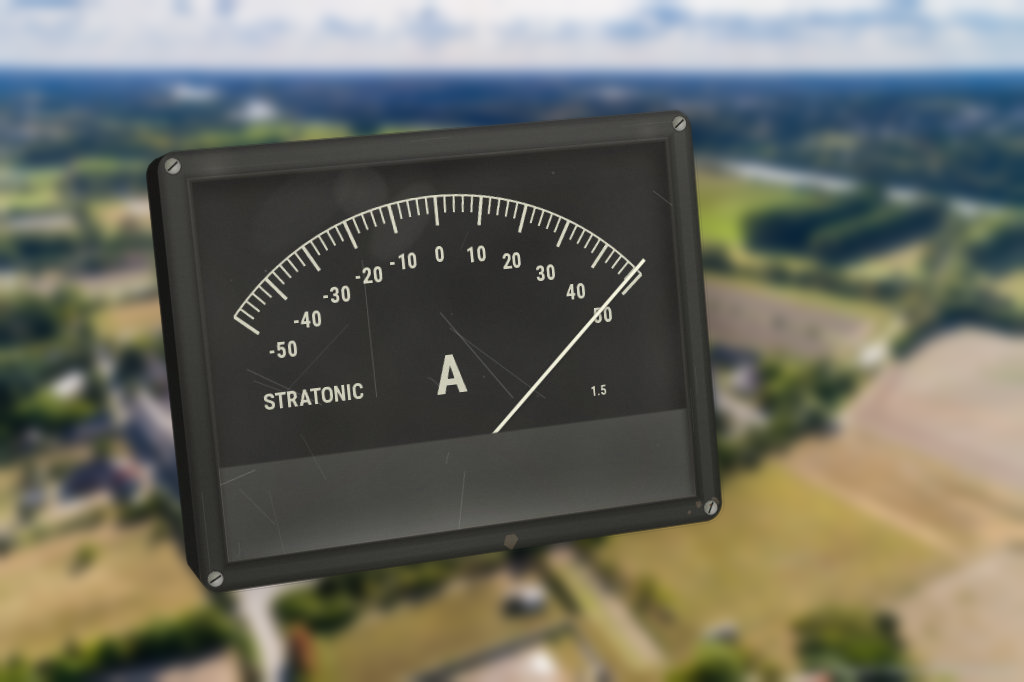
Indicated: 48A
